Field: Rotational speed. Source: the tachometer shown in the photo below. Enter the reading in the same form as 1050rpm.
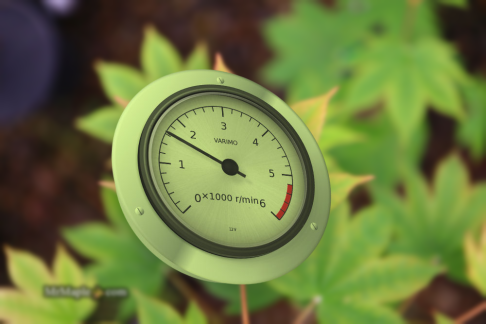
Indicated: 1600rpm
